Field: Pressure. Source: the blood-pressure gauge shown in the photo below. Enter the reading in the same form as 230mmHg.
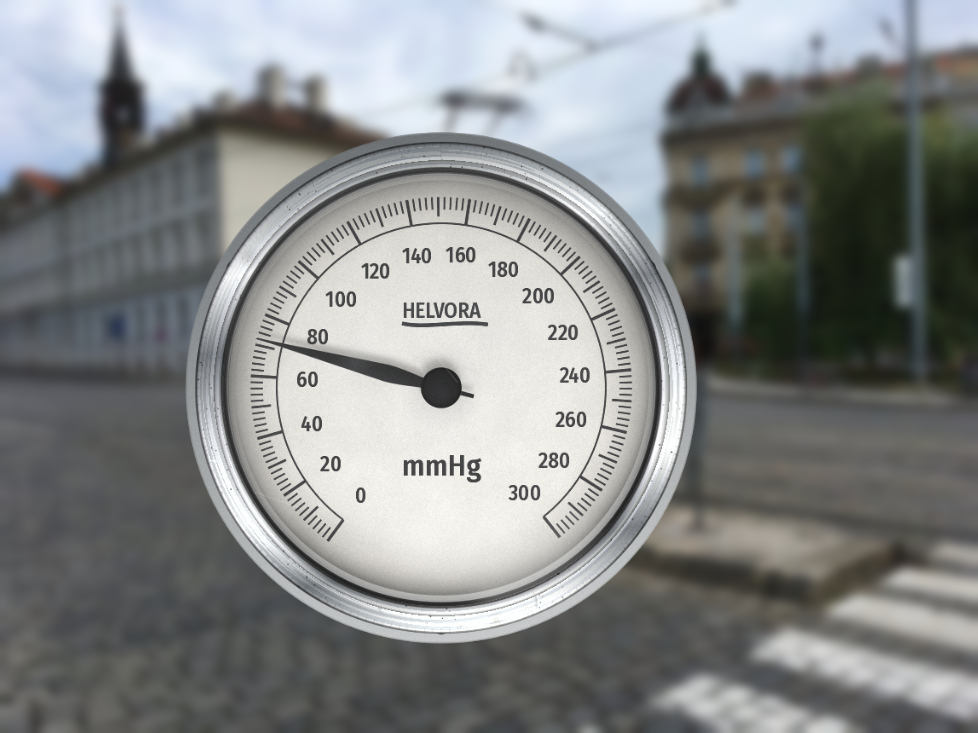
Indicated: 72mmHg
